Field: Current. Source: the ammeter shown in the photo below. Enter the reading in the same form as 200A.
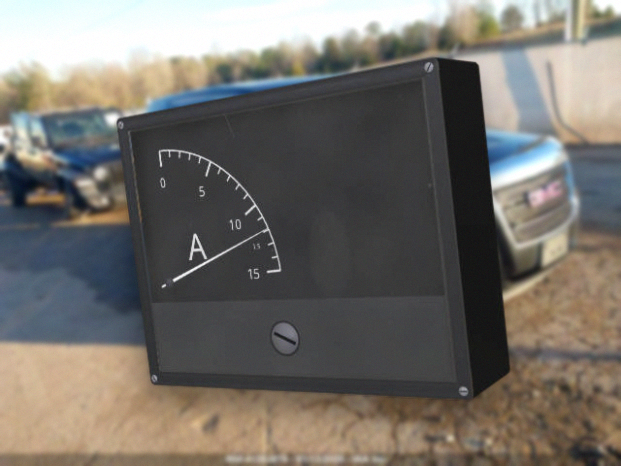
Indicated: 12A
